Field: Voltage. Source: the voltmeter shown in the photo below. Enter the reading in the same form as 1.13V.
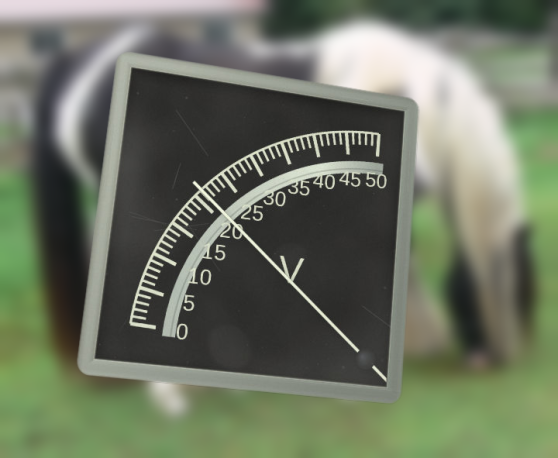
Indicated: 21V
